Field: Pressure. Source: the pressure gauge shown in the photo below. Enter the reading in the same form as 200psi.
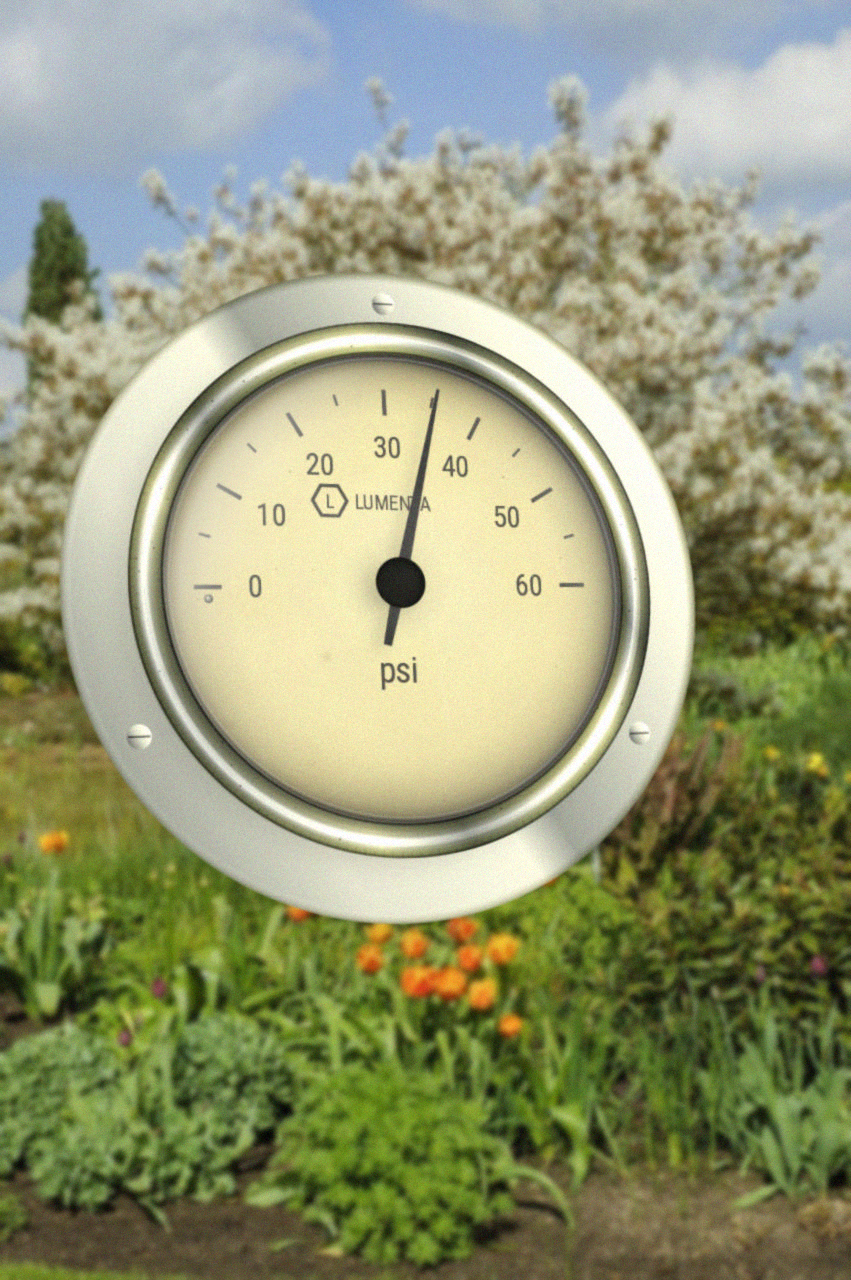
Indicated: 35psi
